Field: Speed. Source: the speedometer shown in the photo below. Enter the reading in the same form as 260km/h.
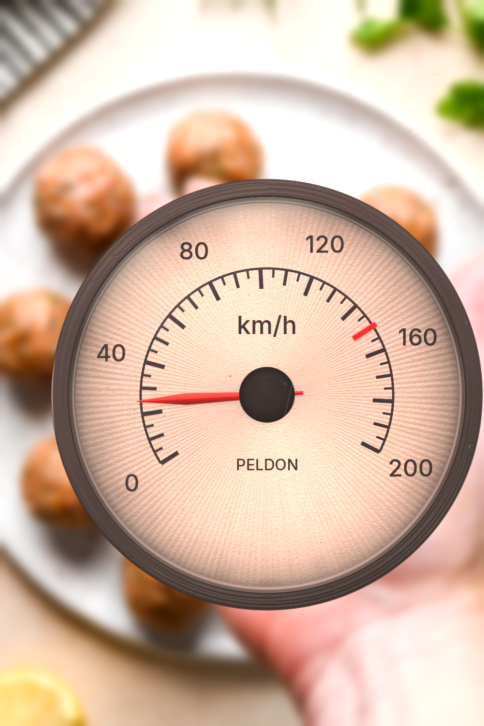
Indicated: 25km/h
